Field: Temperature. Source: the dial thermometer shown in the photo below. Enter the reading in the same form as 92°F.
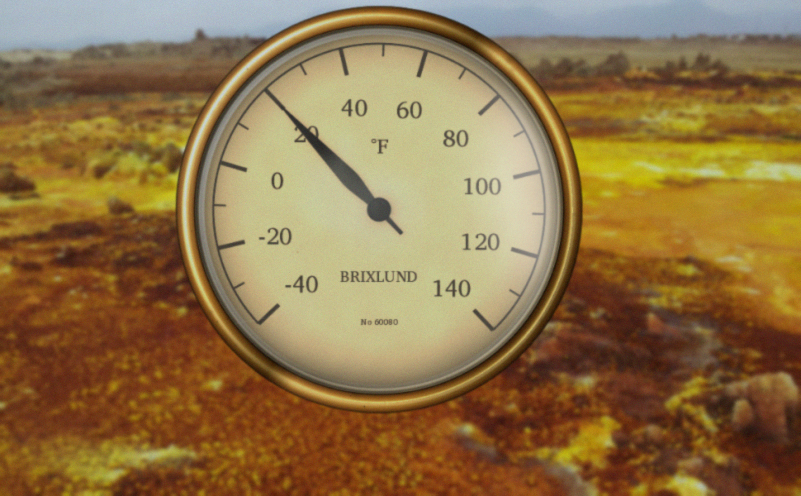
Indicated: 20°F
